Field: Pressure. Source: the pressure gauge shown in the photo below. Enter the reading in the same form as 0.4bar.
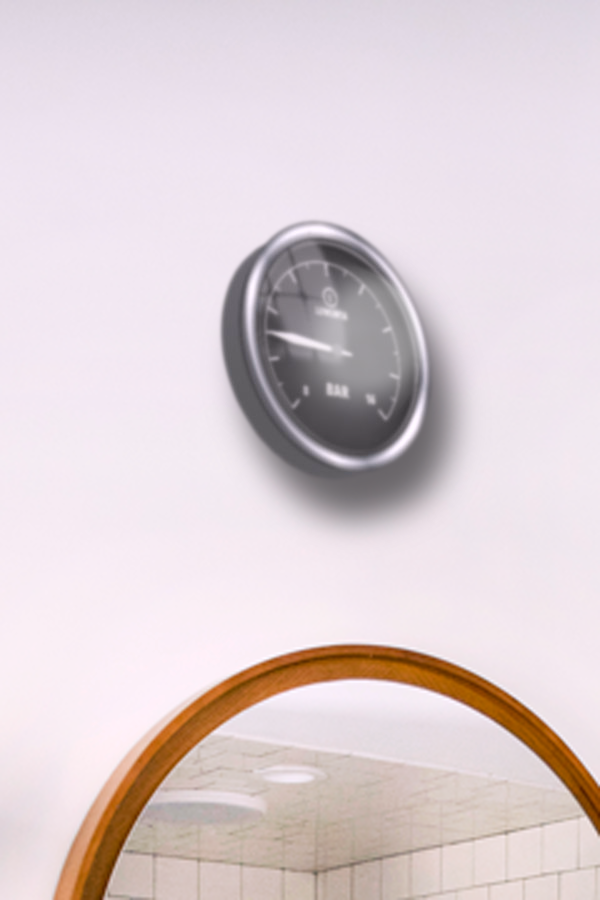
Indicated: 3bar
